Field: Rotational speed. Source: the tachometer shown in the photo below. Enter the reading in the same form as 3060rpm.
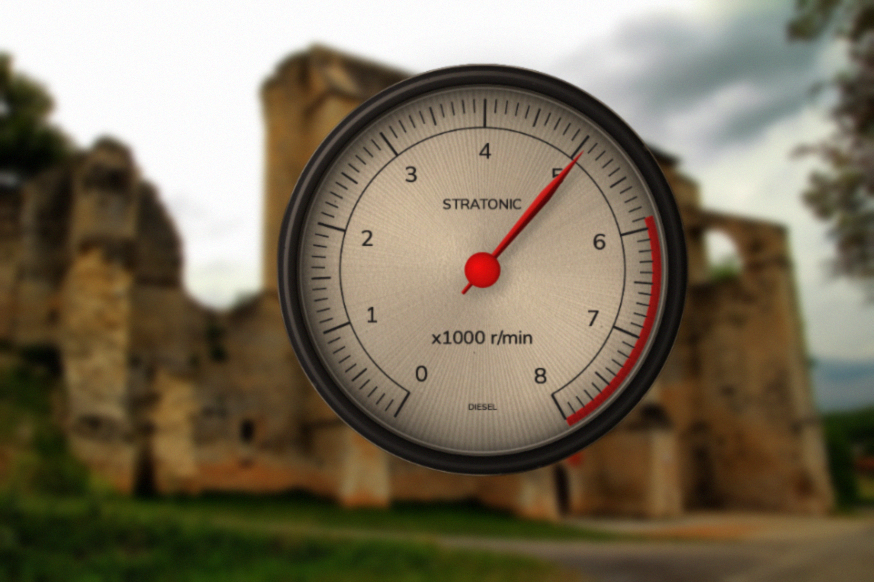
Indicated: 5050rpm
